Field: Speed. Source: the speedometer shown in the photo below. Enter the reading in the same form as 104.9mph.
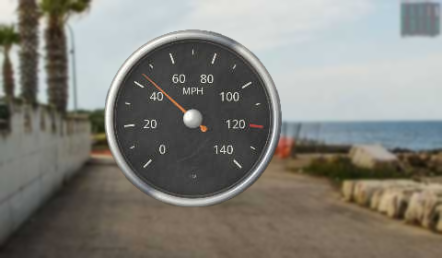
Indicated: 45mph
